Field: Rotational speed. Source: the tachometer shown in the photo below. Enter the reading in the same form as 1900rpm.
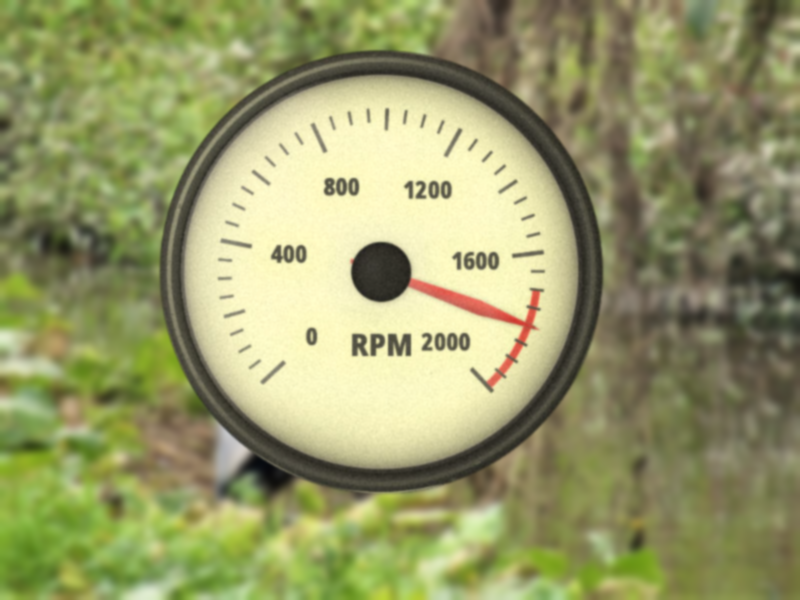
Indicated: 1800rpm
